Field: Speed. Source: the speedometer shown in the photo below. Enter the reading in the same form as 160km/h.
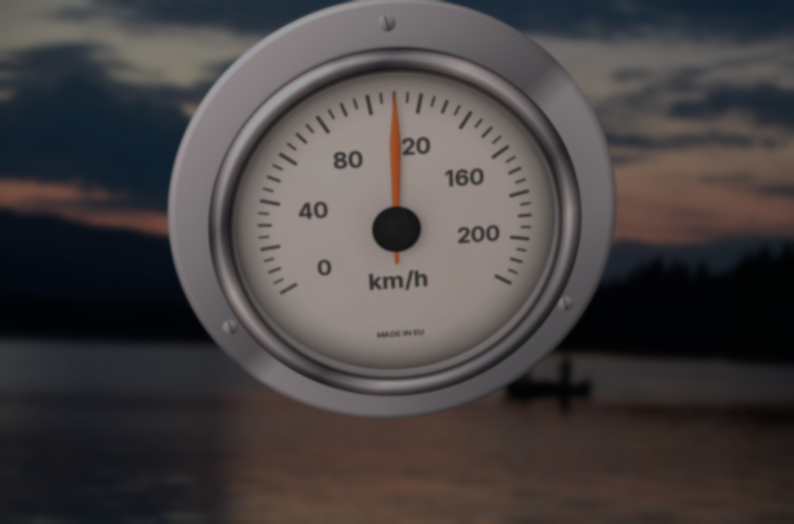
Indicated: 110km/h
